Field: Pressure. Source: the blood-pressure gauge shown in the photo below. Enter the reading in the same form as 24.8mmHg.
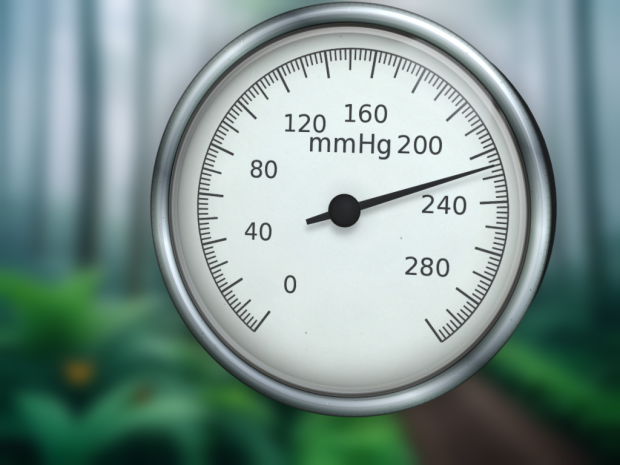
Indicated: 226mmHg
